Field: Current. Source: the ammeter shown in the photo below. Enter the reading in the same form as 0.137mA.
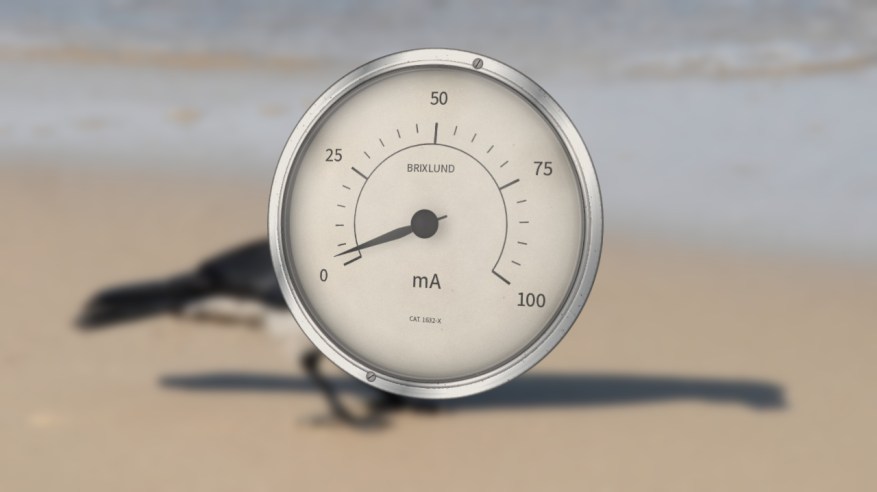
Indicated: 2.5mA
